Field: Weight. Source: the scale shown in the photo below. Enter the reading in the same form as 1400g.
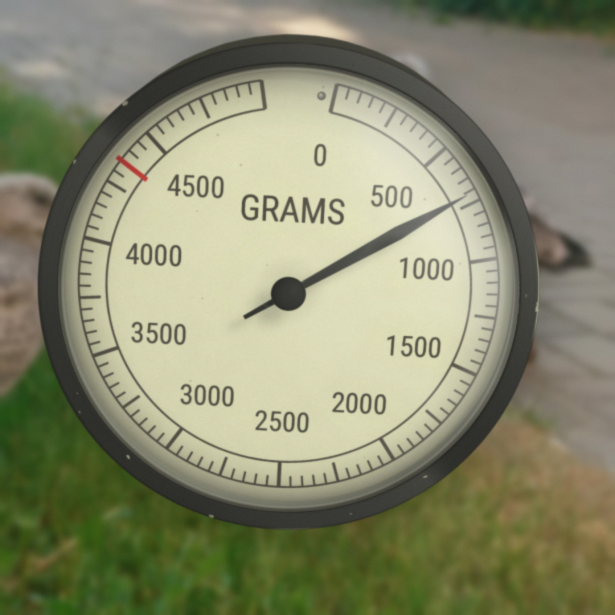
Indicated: 700g
